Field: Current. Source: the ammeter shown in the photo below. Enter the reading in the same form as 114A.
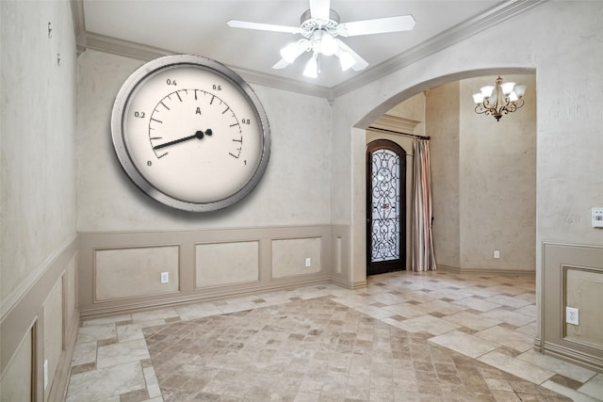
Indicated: 0.05A
